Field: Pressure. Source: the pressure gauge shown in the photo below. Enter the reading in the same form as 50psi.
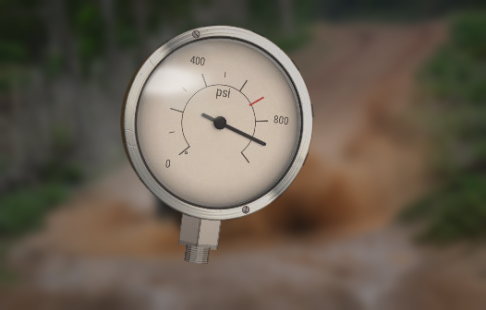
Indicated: 900psi
